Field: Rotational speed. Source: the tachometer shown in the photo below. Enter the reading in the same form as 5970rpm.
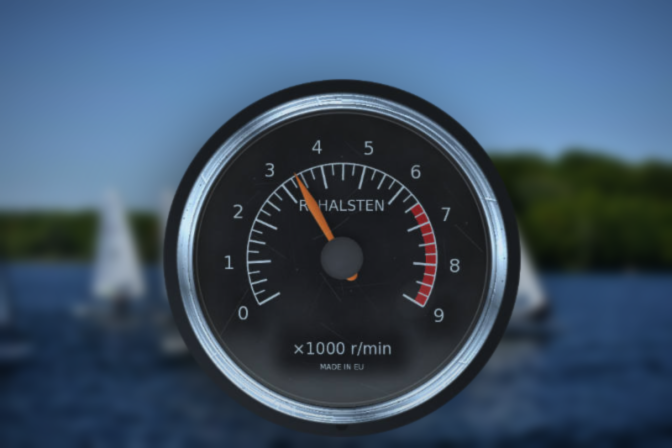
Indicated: 3375rpm
